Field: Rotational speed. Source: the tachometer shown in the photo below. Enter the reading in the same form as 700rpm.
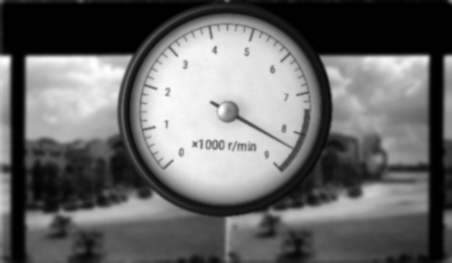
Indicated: 8400rpm
